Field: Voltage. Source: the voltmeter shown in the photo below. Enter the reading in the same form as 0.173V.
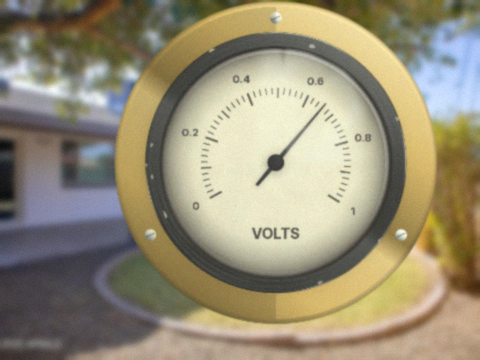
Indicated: 0.66V
